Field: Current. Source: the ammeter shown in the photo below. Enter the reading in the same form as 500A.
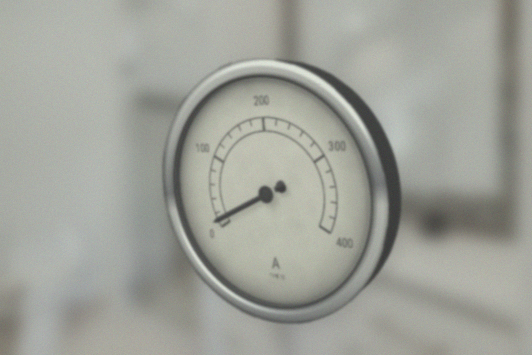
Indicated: 10A
